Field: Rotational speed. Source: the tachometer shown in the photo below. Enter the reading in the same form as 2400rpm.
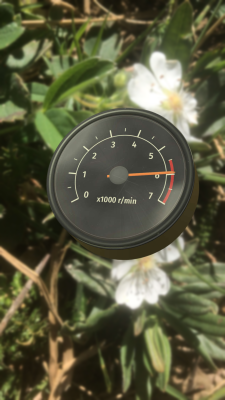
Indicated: 6000rpm
